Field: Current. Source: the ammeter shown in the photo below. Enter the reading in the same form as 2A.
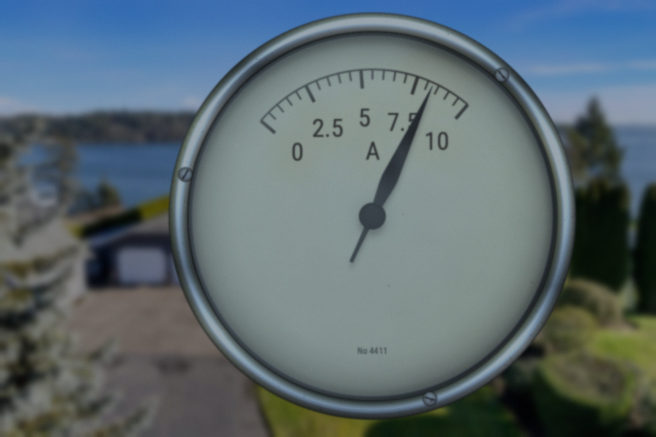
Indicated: 8.25A
